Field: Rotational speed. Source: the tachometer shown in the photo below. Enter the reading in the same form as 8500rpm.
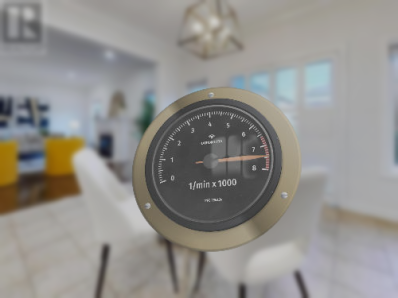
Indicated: 7500rpm
